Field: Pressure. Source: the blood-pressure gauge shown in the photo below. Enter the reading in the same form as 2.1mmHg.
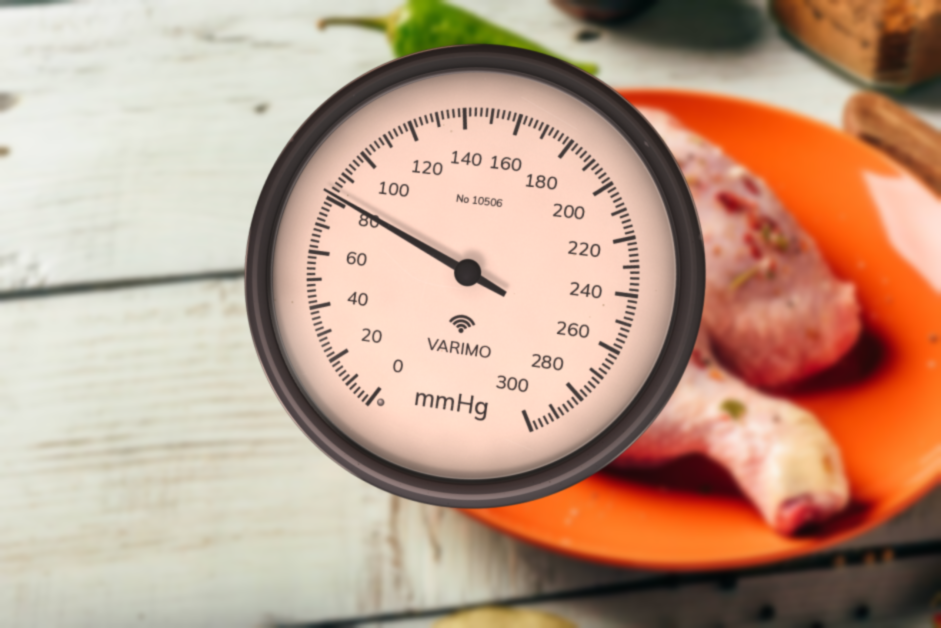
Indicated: 82mmHg
